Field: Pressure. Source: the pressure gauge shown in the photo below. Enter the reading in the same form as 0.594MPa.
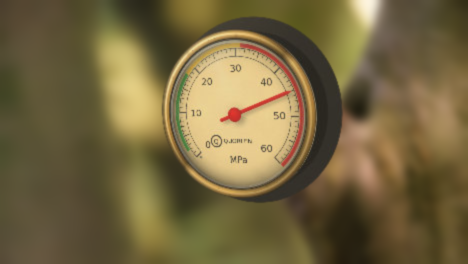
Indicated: 45MPa
